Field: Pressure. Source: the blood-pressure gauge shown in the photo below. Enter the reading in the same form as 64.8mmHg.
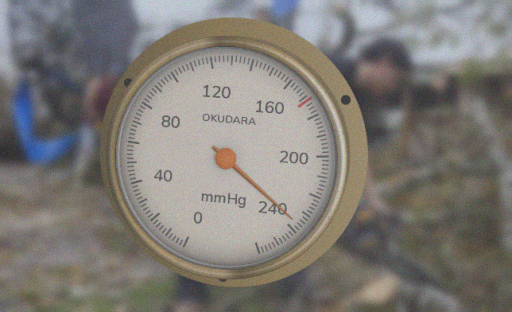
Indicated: 236mmHg
